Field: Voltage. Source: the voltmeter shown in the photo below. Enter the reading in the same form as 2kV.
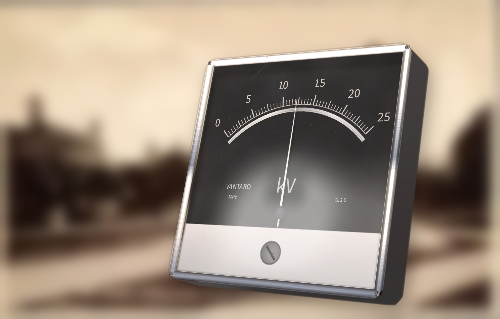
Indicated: 12.5kV
